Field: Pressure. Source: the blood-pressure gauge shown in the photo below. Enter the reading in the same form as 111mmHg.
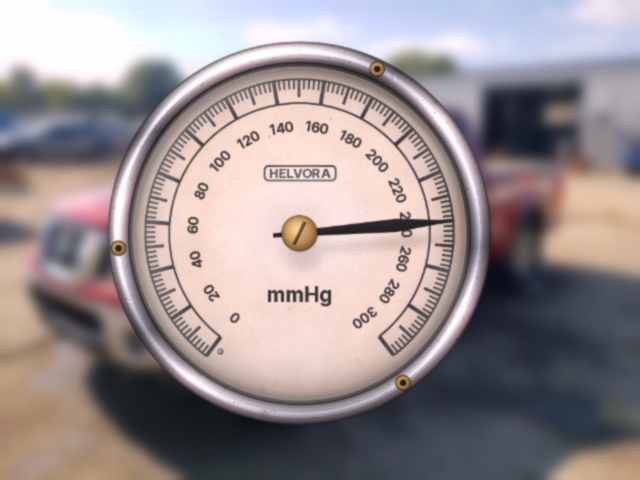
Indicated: 240mmHg
